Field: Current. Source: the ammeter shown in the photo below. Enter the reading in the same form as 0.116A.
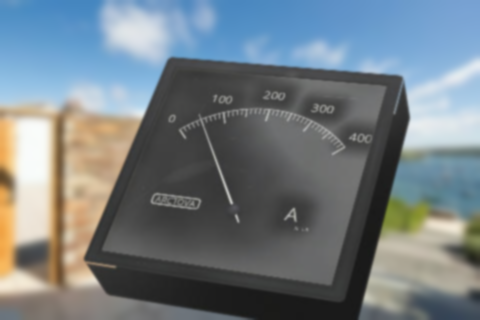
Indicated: 50A
